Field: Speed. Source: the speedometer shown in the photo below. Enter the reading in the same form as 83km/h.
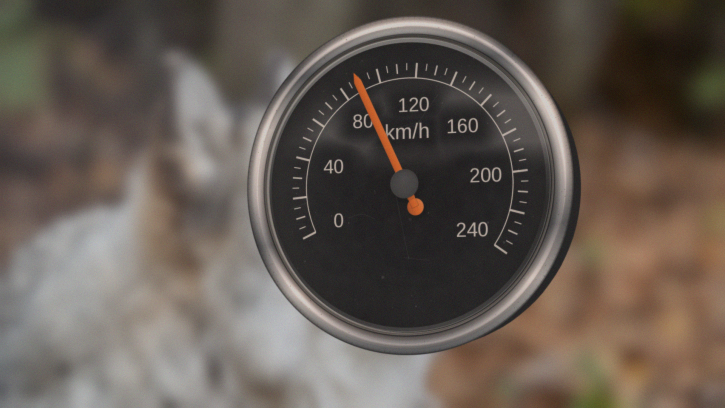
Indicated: 90km/h
